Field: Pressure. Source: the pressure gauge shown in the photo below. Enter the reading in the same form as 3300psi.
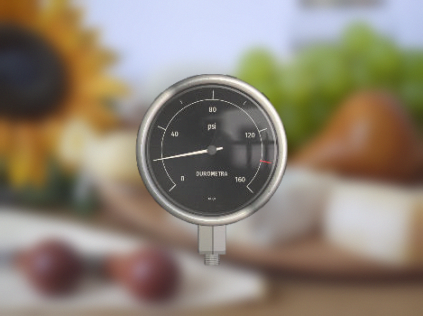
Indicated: 20psi
